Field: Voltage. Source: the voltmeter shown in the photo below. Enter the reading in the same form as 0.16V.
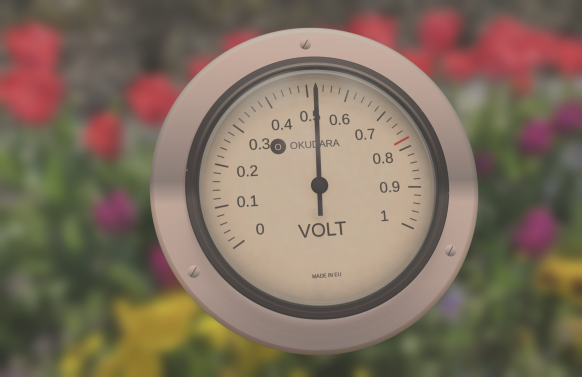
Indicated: 0.52V
